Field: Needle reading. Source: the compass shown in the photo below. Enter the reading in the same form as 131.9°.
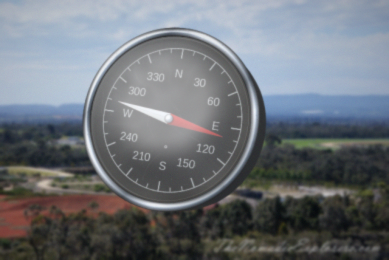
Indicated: 100°
